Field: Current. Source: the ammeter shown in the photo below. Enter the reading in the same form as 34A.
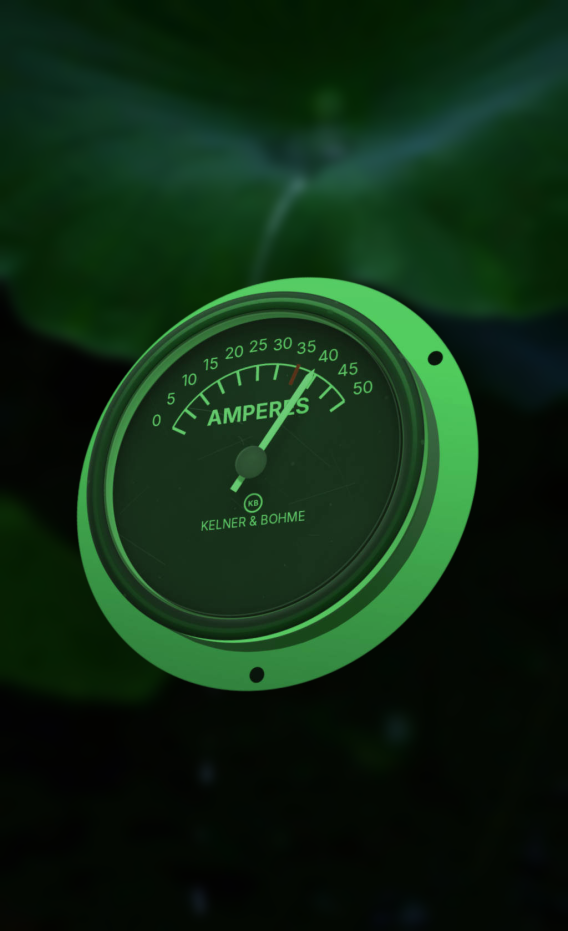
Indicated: 40A
